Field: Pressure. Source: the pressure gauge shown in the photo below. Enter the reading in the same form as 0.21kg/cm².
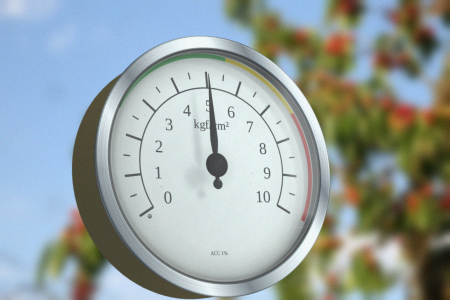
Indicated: 5kg/cm²
